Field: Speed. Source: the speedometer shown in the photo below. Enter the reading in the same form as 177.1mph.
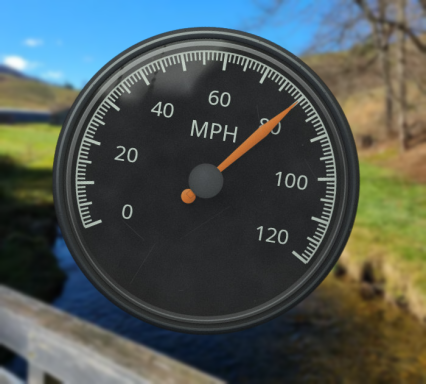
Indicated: 80mph
